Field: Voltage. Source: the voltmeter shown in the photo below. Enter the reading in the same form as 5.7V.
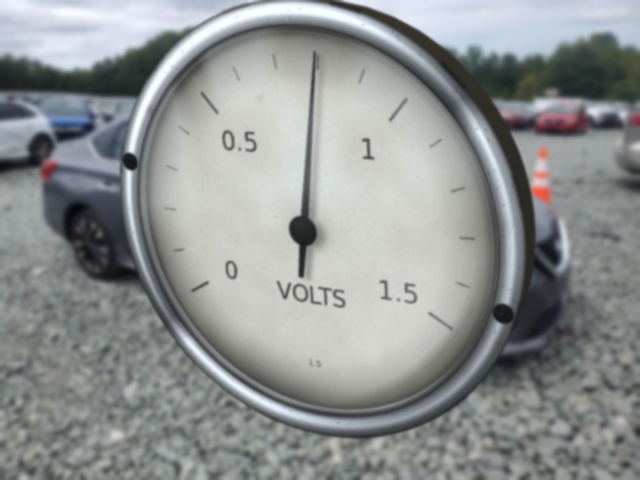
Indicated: 0.8V
